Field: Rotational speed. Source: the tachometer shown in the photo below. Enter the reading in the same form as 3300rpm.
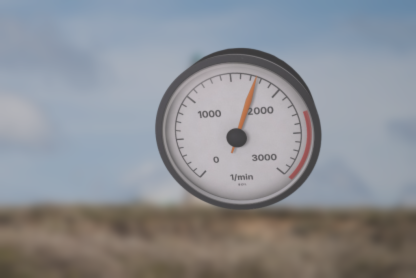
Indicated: 1750rpm
